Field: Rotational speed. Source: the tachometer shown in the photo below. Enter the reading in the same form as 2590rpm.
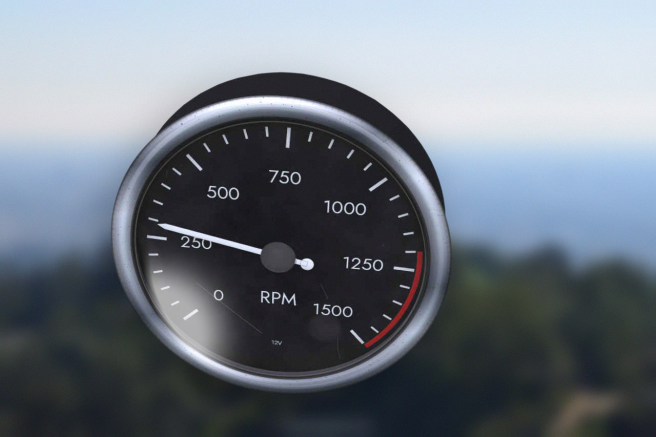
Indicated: 300rpm
